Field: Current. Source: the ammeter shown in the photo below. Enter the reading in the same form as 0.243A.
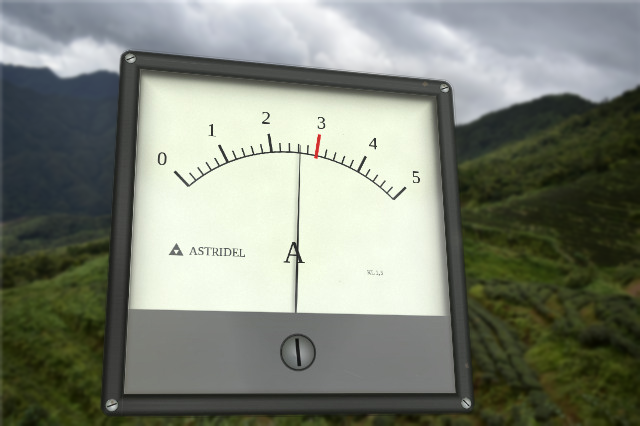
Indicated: 2.6A
